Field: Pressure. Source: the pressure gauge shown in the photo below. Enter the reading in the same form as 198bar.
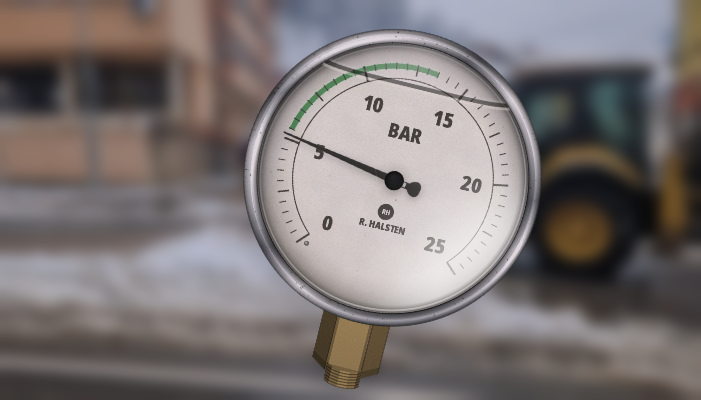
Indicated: 5.25bar
